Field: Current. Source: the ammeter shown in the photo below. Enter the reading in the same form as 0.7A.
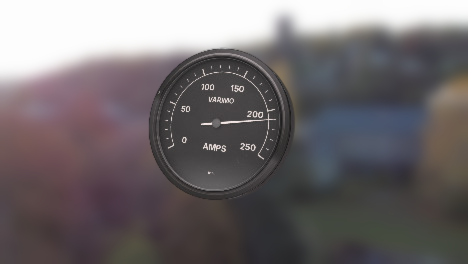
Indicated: 210A
